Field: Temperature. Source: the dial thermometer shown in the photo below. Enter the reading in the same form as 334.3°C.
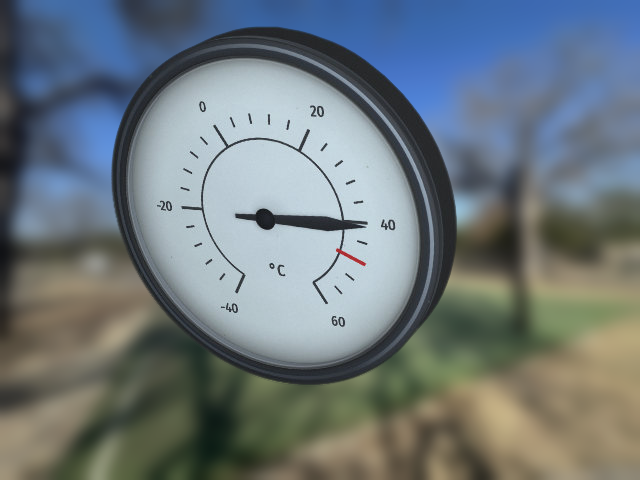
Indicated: 40°C
